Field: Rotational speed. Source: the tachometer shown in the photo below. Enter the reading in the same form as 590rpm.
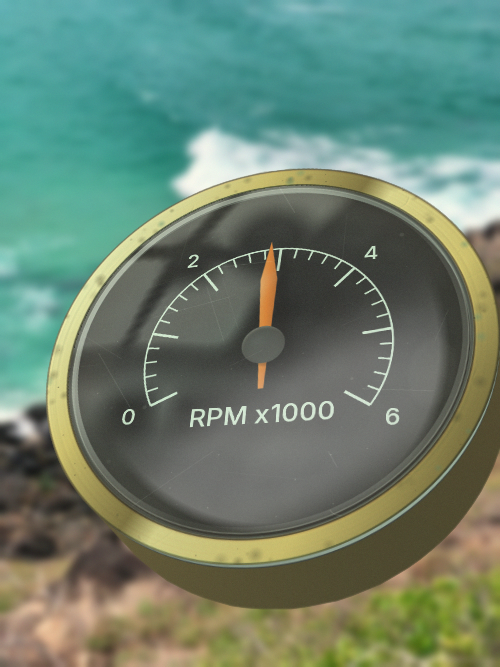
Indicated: 2900rpm
